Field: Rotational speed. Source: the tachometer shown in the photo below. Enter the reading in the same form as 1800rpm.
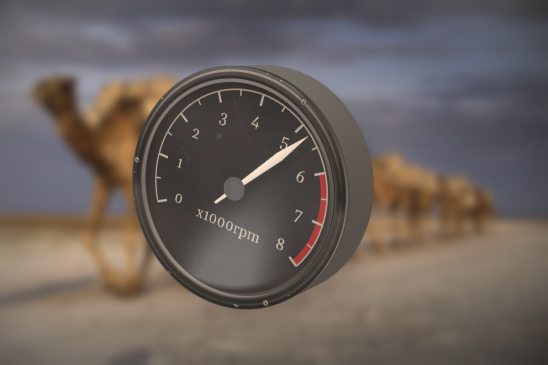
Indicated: 5250rpm
